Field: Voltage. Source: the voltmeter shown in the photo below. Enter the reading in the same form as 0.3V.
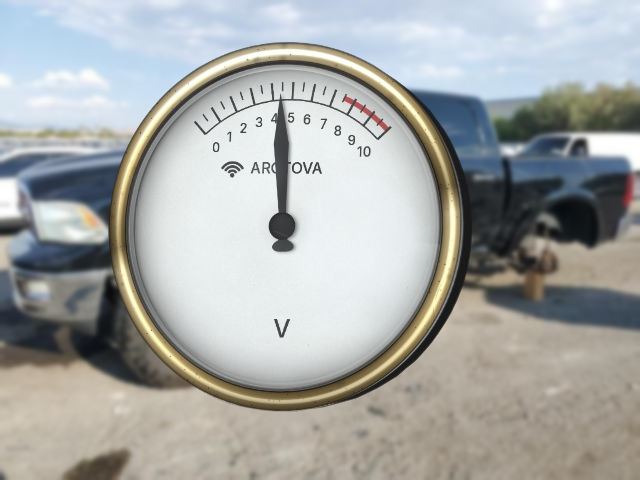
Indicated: 4.5V
